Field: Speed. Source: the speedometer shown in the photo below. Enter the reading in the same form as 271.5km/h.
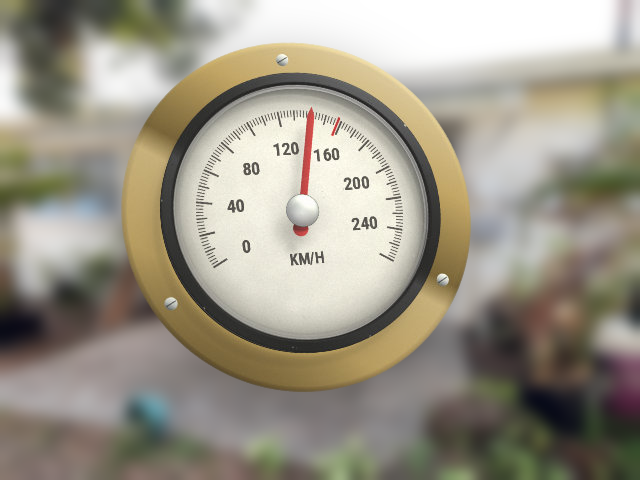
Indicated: 140km/h
